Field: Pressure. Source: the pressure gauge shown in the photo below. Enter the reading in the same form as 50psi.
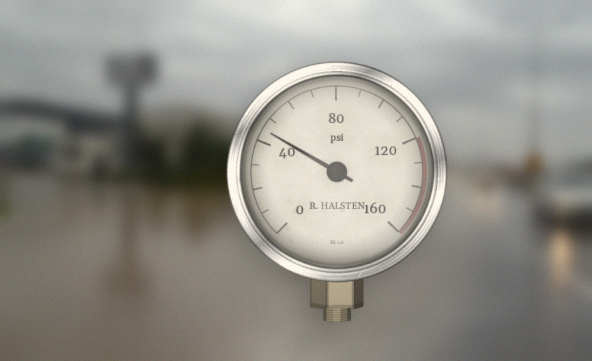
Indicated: 45psi
